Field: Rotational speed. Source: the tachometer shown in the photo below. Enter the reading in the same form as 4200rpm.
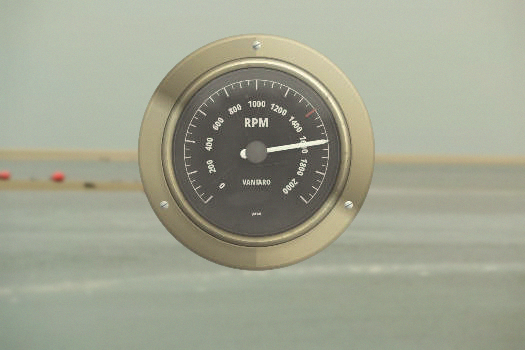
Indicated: 1600rpm
